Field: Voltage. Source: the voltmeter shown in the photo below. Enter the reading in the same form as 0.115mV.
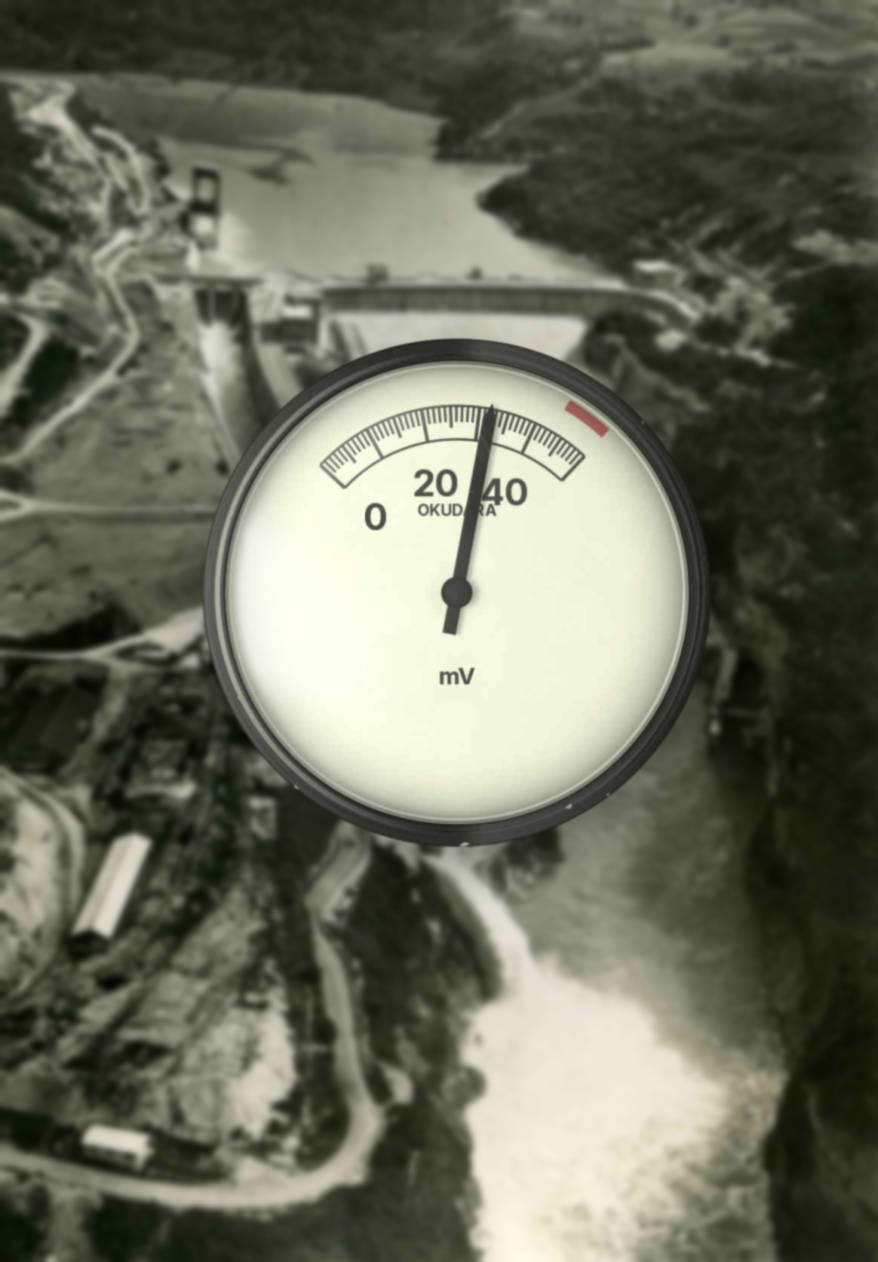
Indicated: 32mV
